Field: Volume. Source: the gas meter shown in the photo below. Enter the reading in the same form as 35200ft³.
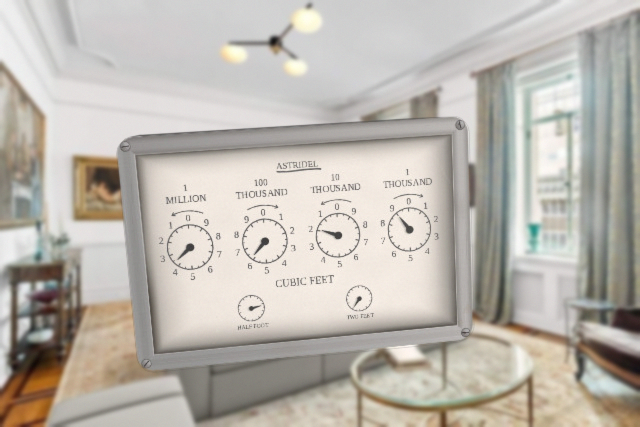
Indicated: 361900ft³
